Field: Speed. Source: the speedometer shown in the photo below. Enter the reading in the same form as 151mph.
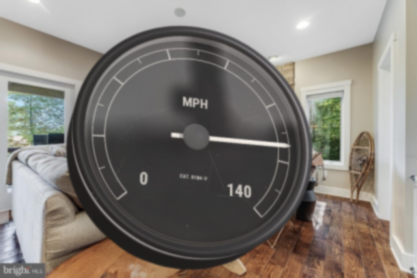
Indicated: 115mph
